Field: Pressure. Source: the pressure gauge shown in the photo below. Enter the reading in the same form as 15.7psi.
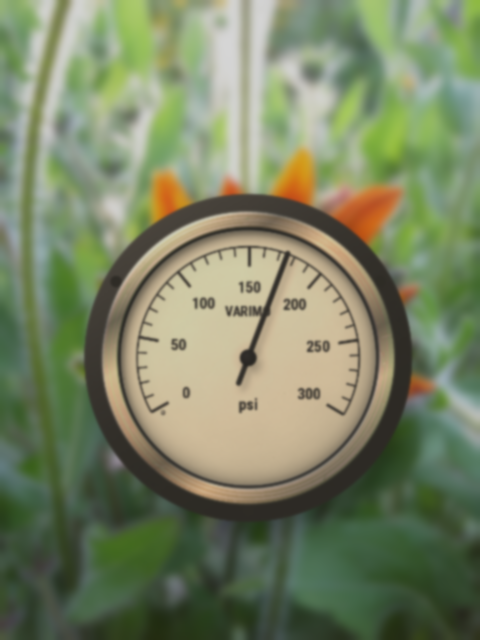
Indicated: 175psi
